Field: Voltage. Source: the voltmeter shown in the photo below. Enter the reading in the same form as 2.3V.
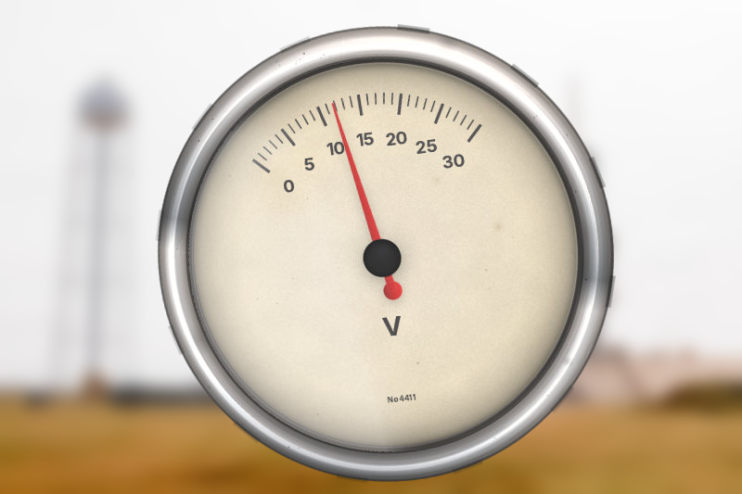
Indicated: 12V
